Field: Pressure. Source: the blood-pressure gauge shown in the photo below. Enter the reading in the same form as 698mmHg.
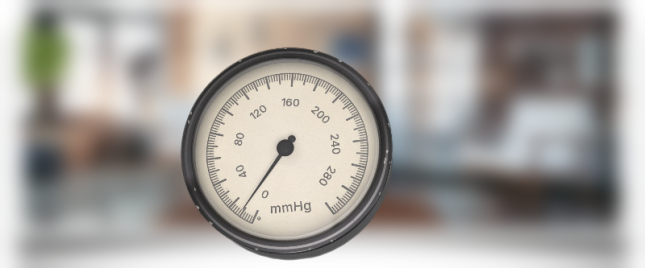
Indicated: 10mmHg
